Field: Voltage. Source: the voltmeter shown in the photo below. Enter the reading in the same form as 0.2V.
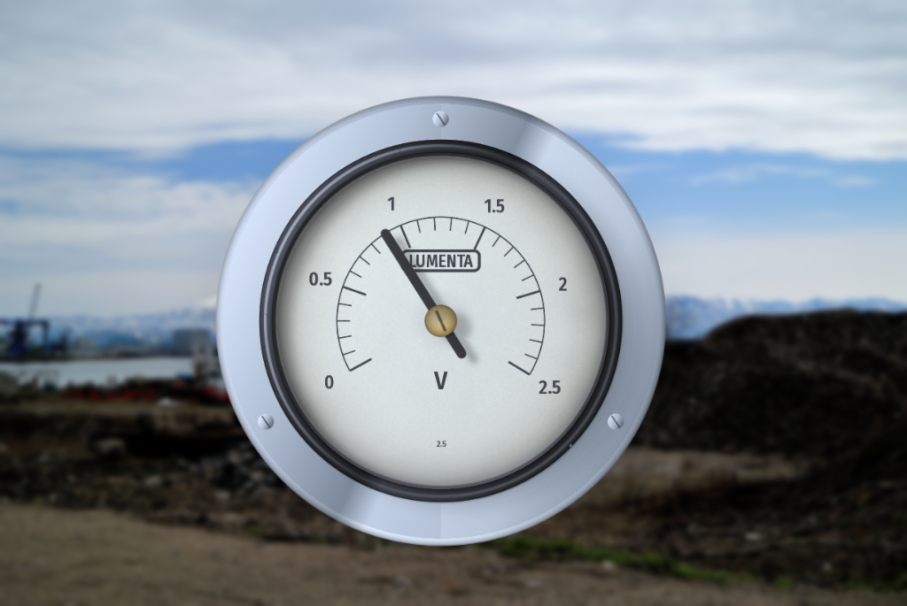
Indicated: 0.9V
